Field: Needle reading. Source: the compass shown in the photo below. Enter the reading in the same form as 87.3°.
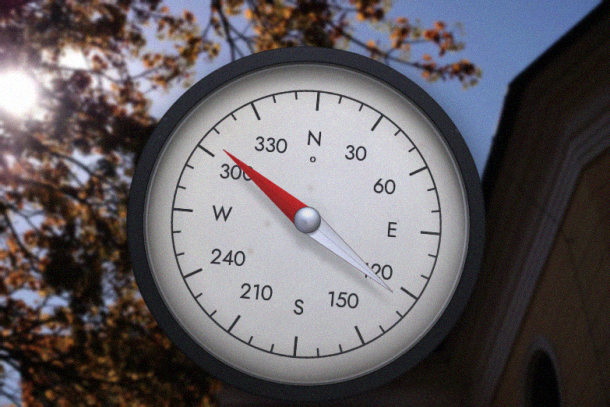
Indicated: 305°
